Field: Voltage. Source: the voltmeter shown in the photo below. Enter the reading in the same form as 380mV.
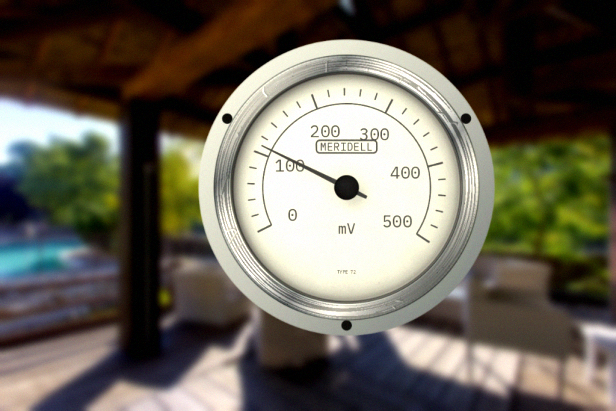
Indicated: 110mV
